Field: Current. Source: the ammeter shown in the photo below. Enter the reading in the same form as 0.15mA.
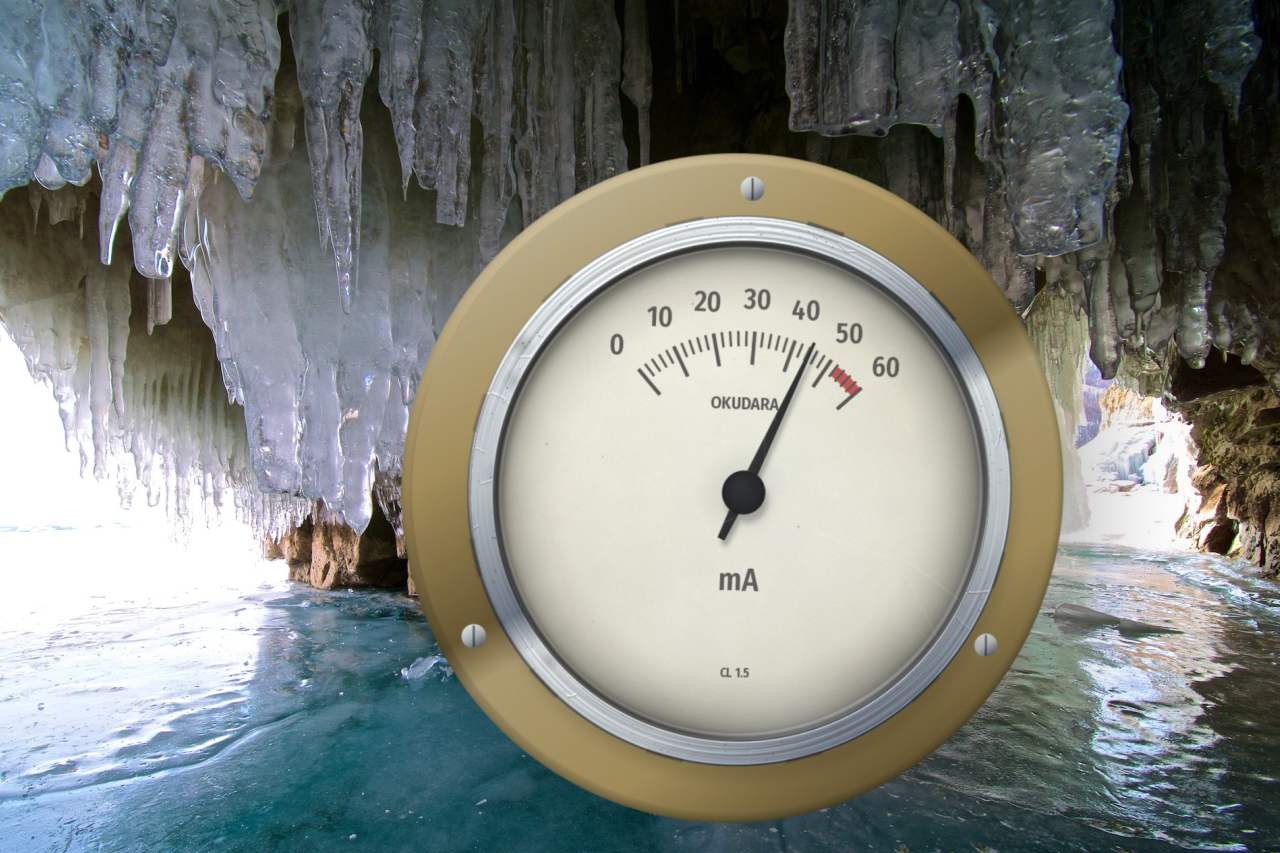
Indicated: 44mA
